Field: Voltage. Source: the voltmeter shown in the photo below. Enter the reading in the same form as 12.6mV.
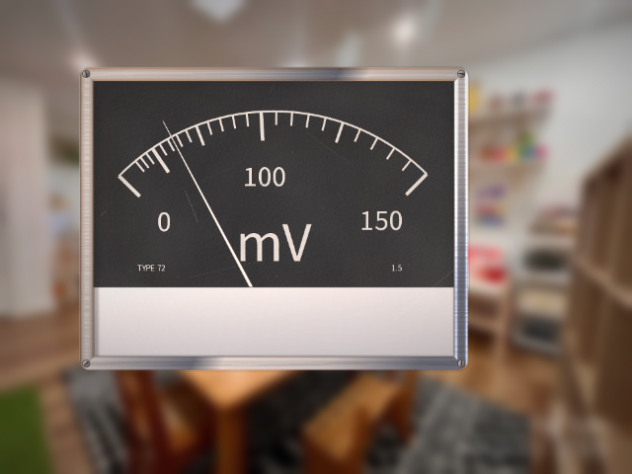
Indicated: 62.5mV
